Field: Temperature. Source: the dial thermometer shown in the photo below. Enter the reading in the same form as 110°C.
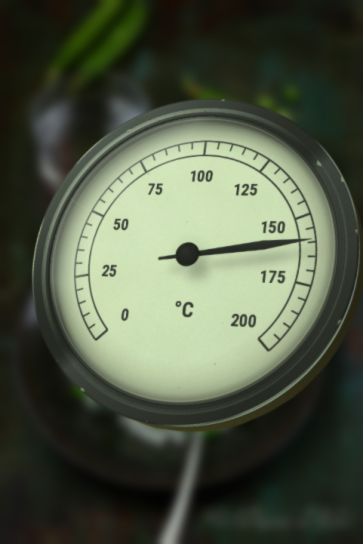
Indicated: 160°C
